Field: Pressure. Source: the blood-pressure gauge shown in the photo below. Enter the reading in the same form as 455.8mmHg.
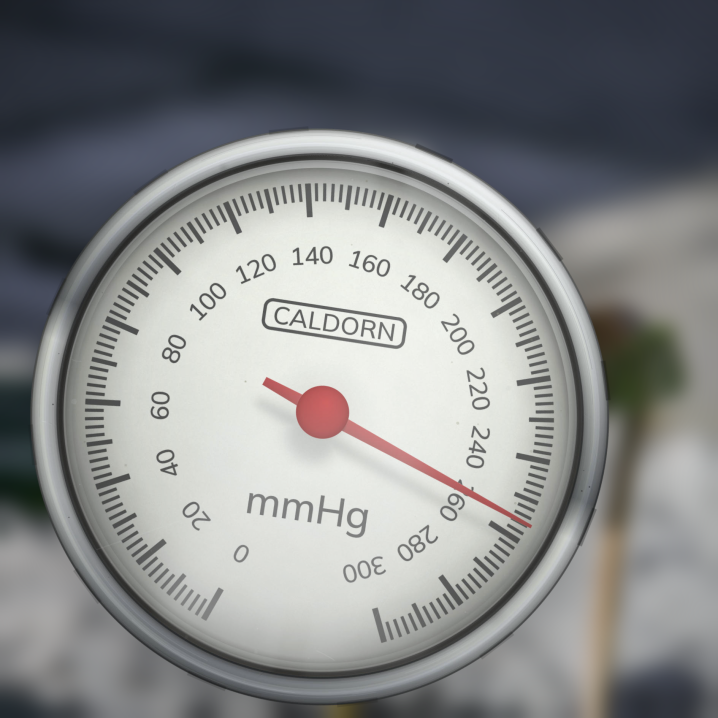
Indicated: 256mmHg
